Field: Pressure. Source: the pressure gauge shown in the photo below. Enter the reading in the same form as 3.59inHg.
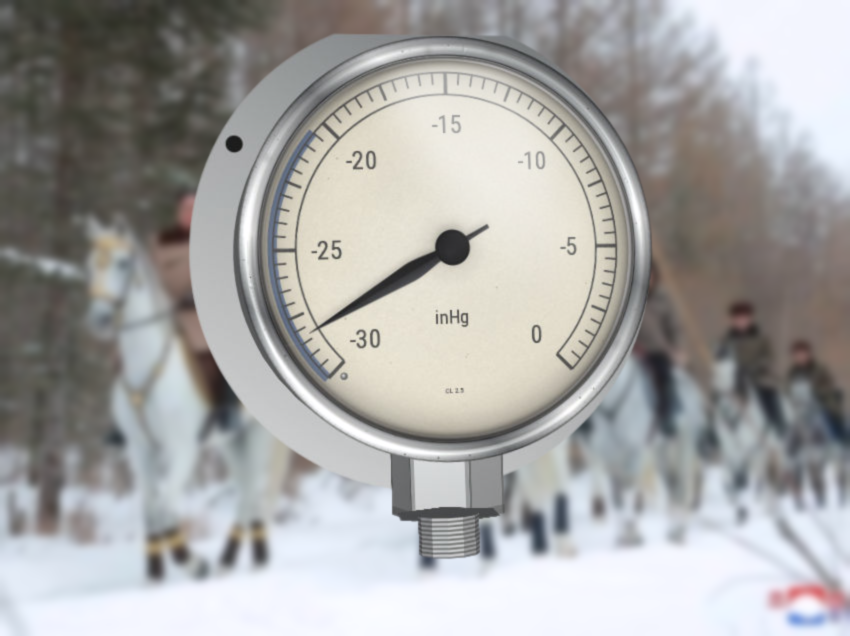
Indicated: -28.25inHg
